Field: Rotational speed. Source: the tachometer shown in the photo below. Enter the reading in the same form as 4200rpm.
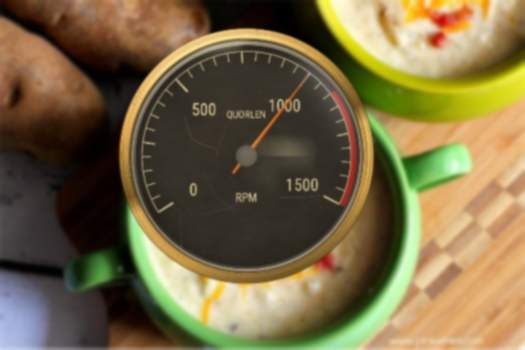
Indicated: 1000rpm
